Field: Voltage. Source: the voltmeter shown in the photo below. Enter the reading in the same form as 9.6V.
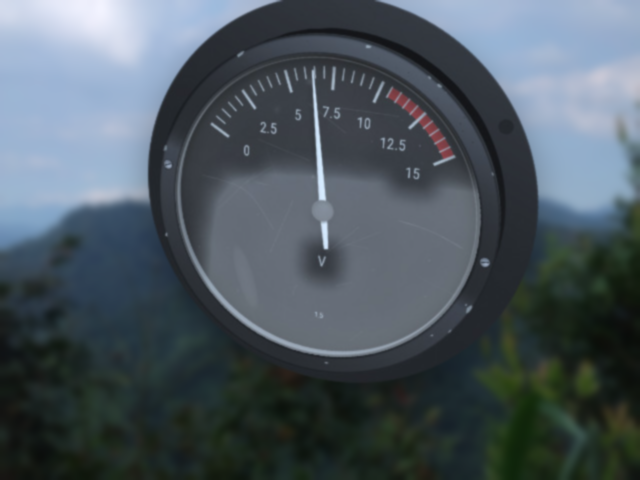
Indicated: 6.5V
